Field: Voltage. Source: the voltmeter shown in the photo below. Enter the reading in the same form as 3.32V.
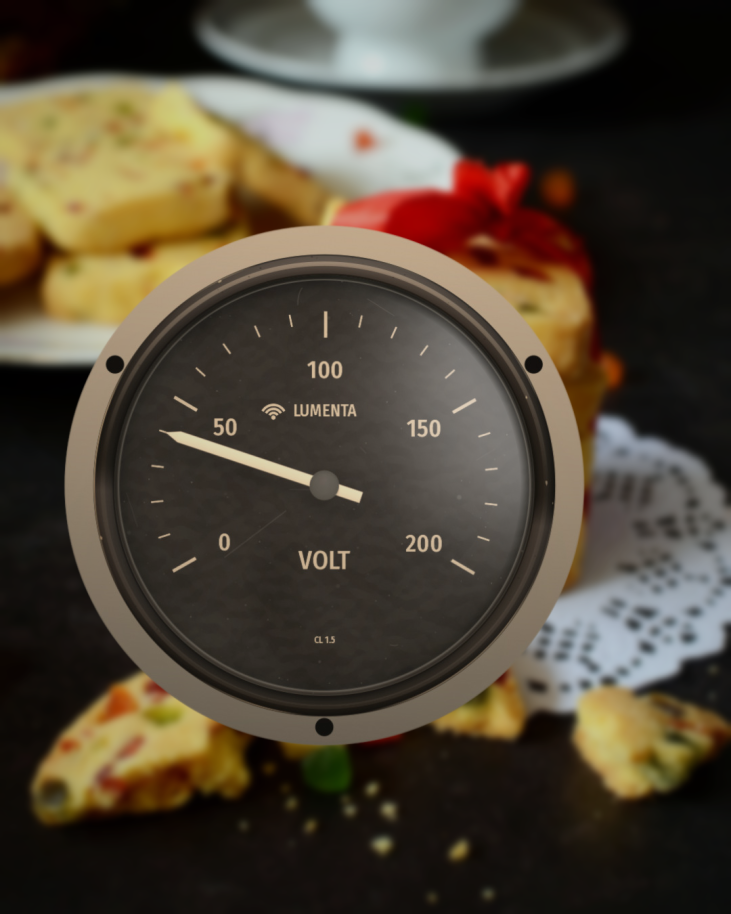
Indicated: 40V
